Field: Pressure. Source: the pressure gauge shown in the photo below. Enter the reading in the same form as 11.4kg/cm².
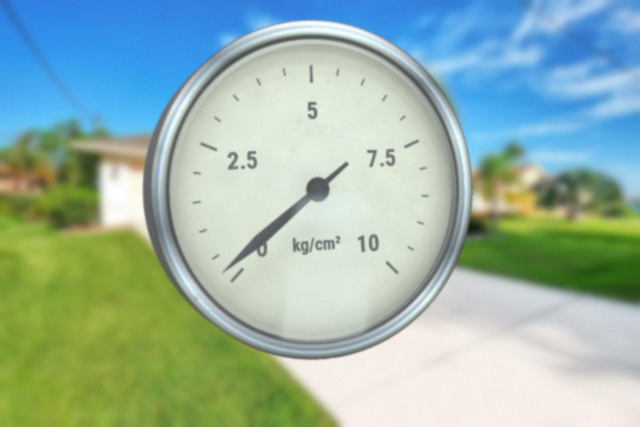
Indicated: 0.25kg/cm²
